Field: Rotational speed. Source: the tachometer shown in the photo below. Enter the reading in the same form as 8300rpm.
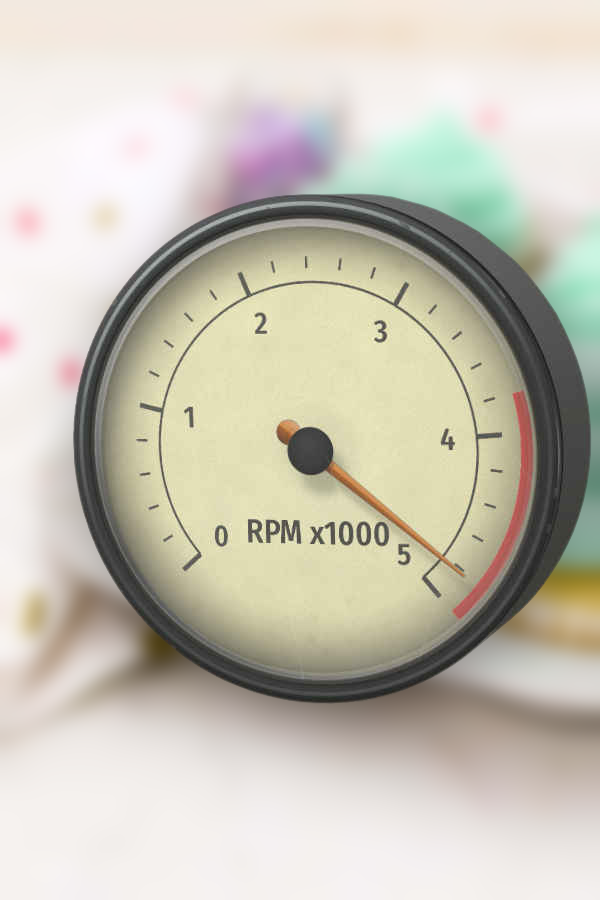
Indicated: 4800rpm
